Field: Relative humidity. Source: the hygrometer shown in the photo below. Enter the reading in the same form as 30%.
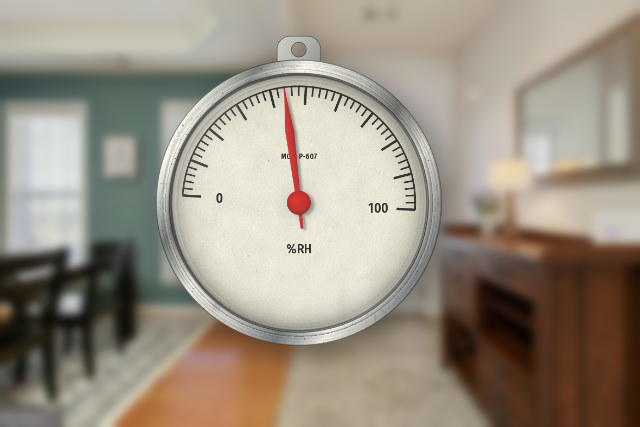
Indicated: 44%
